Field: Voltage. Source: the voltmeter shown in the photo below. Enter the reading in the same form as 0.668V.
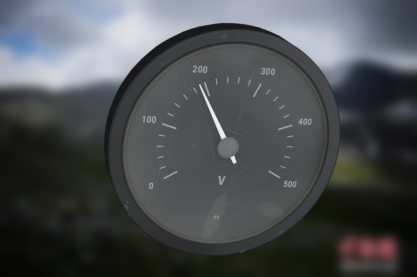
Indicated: 190V
